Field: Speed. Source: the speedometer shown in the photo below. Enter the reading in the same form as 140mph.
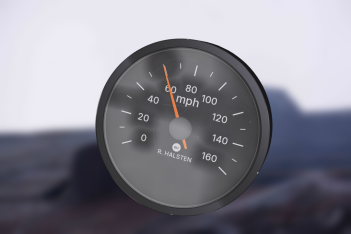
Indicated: 60mph
